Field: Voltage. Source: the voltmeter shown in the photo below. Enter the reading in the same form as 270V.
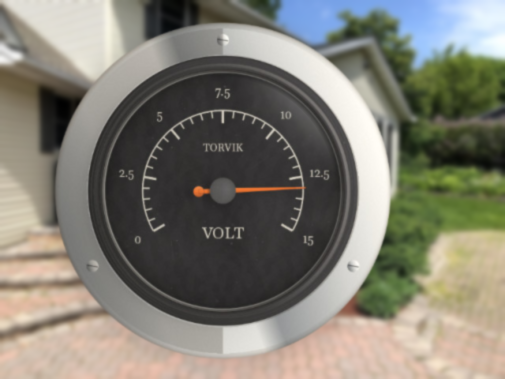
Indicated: 13V
